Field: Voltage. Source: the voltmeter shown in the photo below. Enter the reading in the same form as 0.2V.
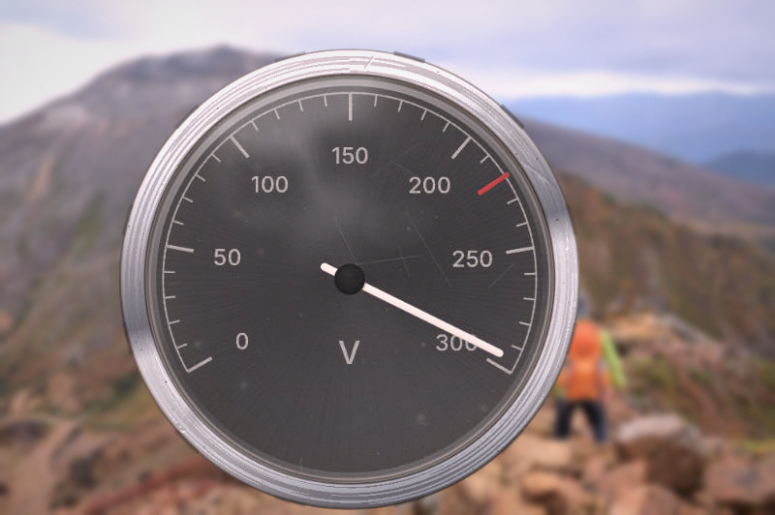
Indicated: 295V
